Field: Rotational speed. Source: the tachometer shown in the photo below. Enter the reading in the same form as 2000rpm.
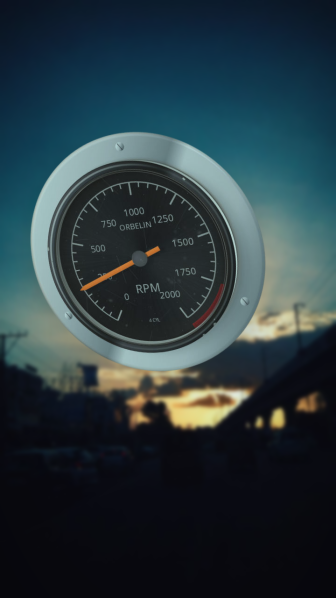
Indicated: 250rpm
